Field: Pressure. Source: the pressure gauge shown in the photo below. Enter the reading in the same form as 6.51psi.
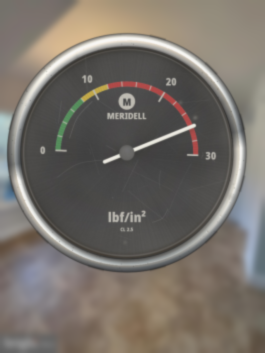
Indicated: 26psi
